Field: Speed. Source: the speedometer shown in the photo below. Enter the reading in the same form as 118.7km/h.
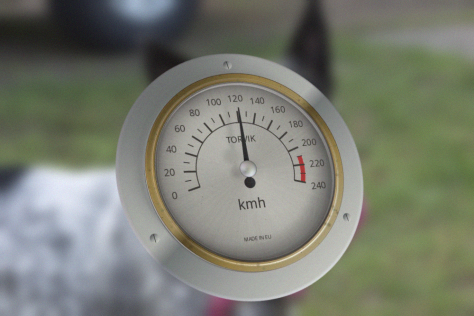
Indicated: 120km/h
